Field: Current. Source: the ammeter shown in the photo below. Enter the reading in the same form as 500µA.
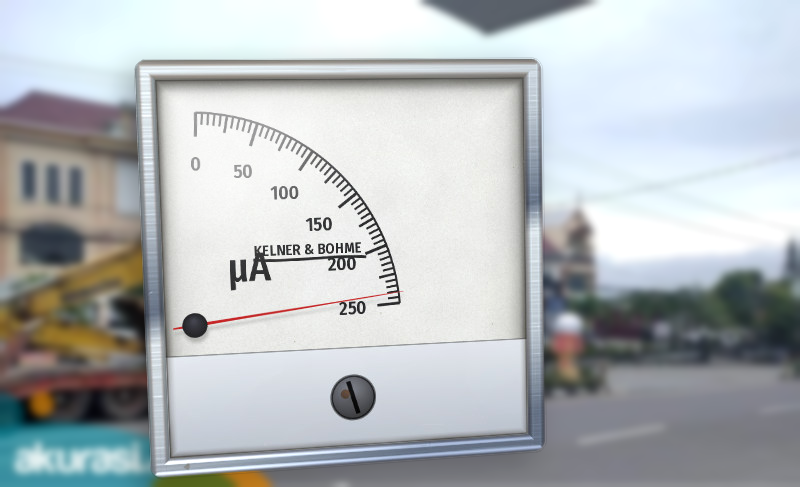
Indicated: 240µA
